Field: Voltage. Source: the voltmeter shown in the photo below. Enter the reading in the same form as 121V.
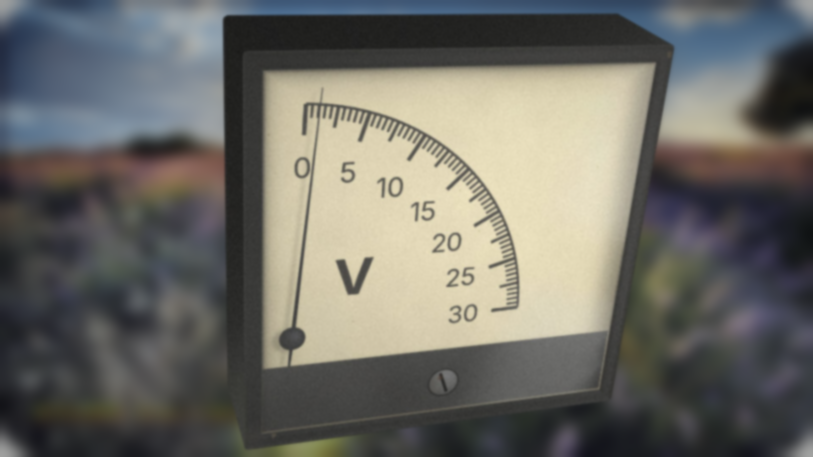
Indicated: 1V
